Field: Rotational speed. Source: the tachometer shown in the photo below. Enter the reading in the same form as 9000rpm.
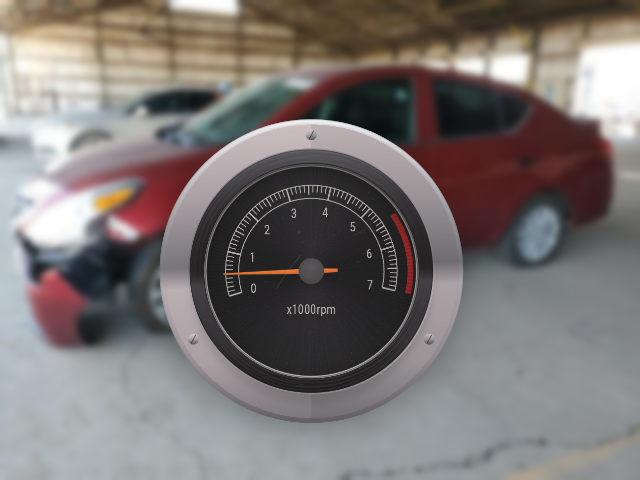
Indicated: 500rpm
